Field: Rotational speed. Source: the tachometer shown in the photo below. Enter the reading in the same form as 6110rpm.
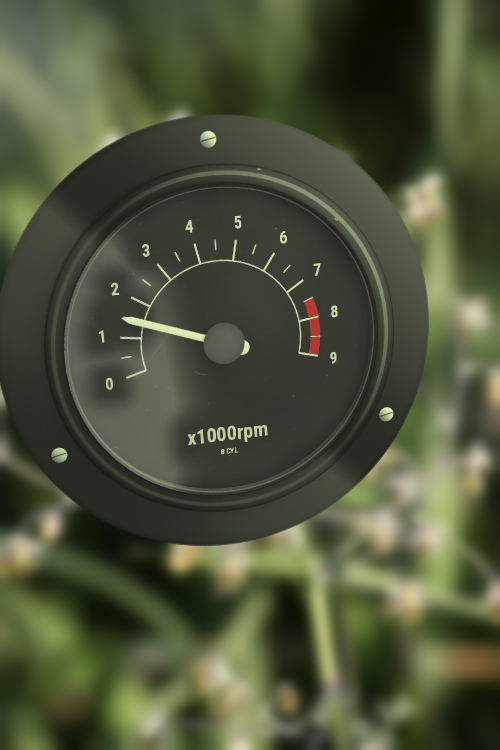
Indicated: 1500rpm
